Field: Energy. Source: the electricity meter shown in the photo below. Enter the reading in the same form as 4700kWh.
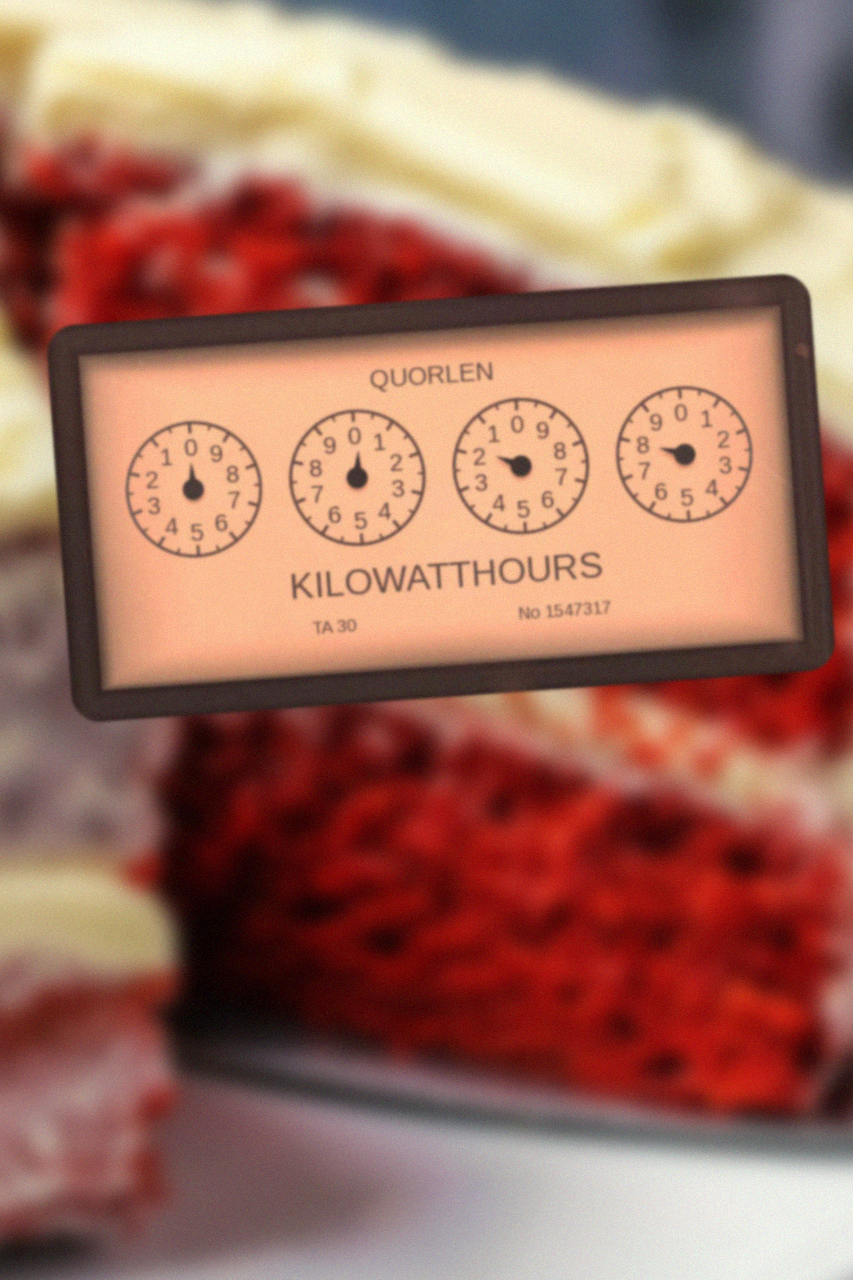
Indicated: 18kWh
